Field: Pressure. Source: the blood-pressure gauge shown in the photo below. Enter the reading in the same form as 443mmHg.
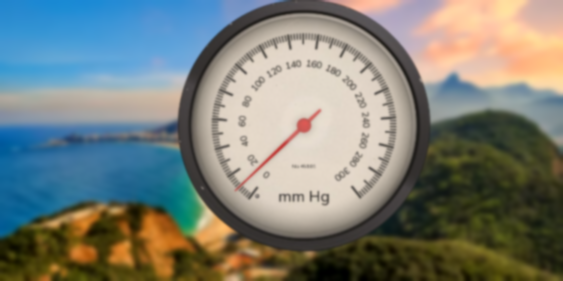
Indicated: 10mmHg
